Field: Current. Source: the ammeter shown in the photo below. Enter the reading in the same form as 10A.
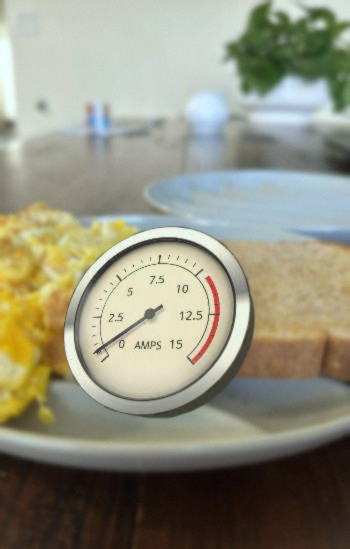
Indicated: 0.5A
